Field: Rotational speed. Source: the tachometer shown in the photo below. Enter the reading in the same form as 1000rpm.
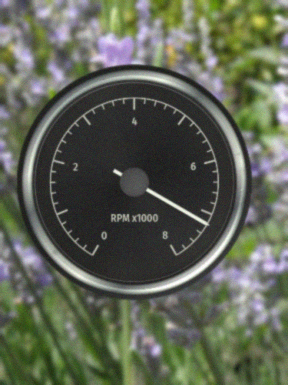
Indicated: 7200rpm
